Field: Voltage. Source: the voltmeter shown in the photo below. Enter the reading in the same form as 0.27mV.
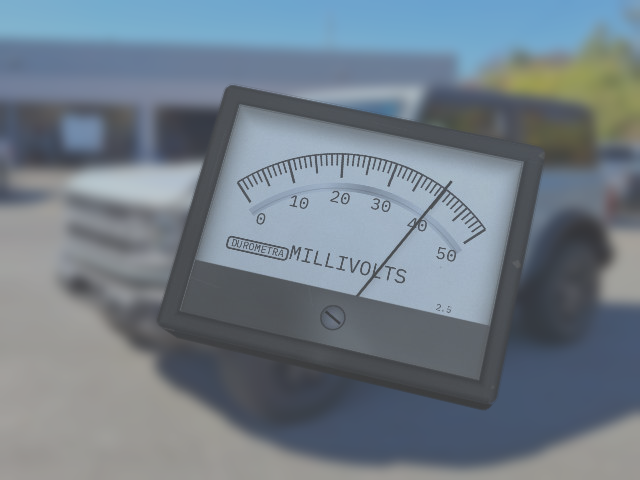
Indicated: 40mV
